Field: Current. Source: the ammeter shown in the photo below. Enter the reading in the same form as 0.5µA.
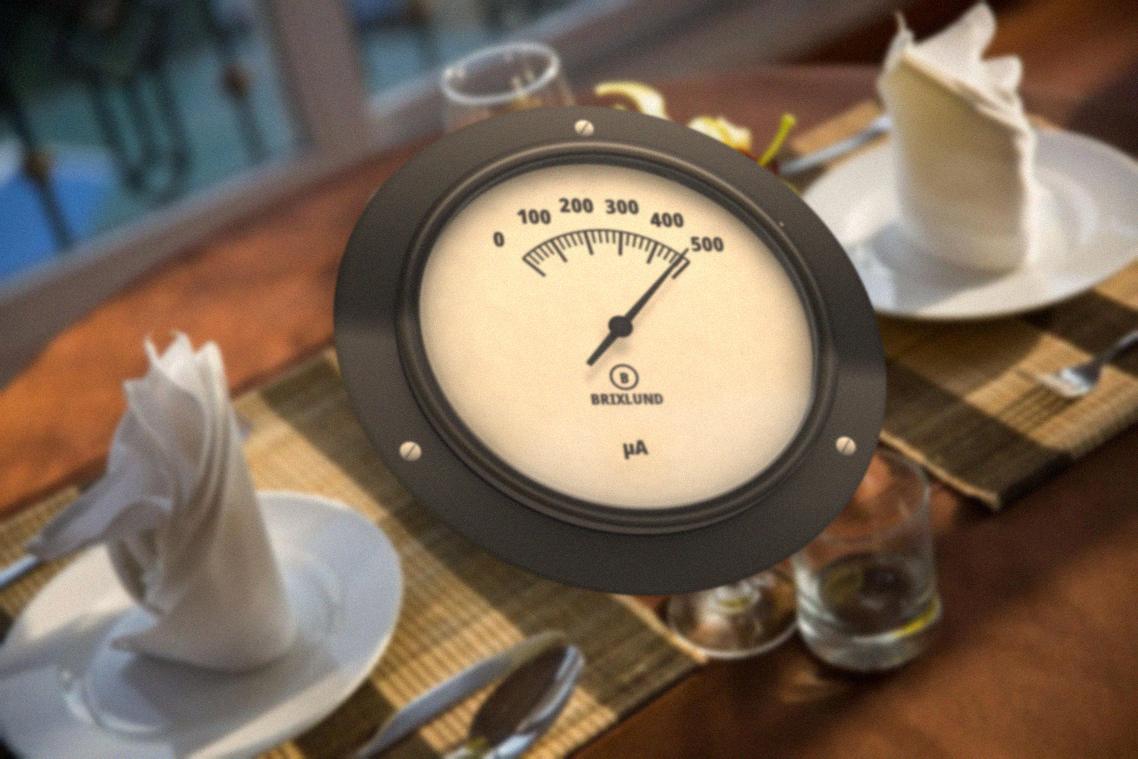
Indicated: 480µA
